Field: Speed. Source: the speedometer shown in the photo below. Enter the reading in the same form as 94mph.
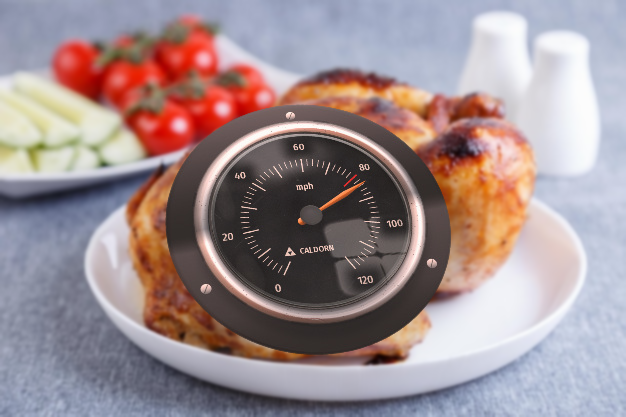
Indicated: 84mph
